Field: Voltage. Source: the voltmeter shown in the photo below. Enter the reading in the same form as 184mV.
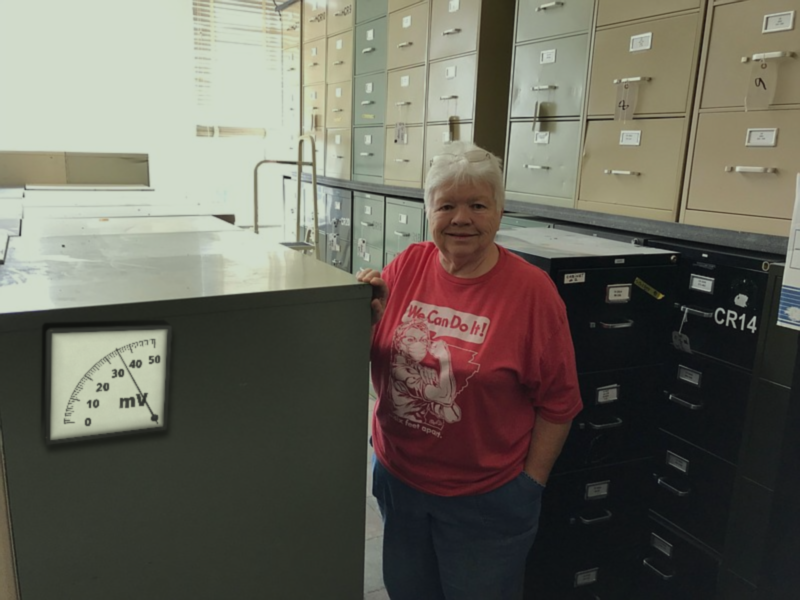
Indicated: 35mV
